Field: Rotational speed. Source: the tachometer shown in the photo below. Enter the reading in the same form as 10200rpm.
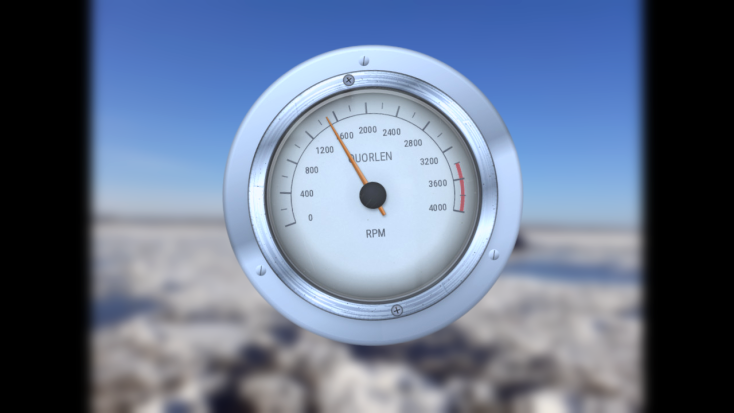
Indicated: 1500rpm
